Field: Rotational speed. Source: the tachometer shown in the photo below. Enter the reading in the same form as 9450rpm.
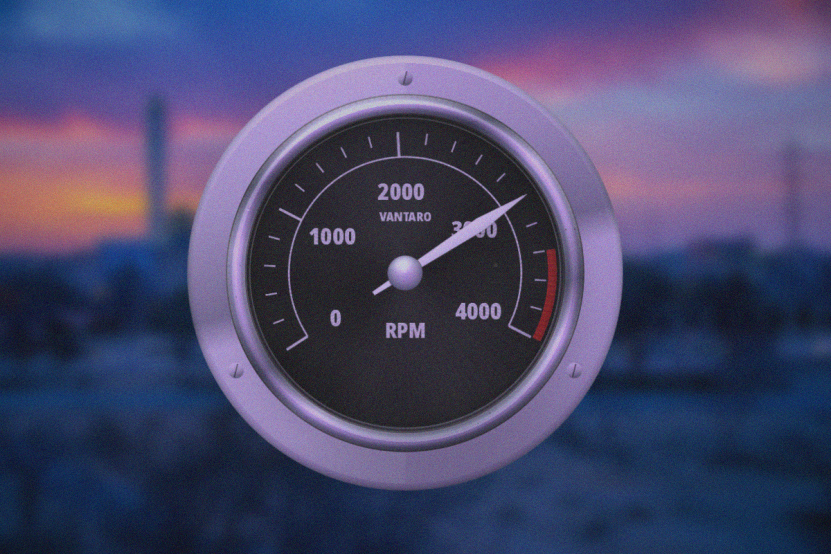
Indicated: 3000rpm
